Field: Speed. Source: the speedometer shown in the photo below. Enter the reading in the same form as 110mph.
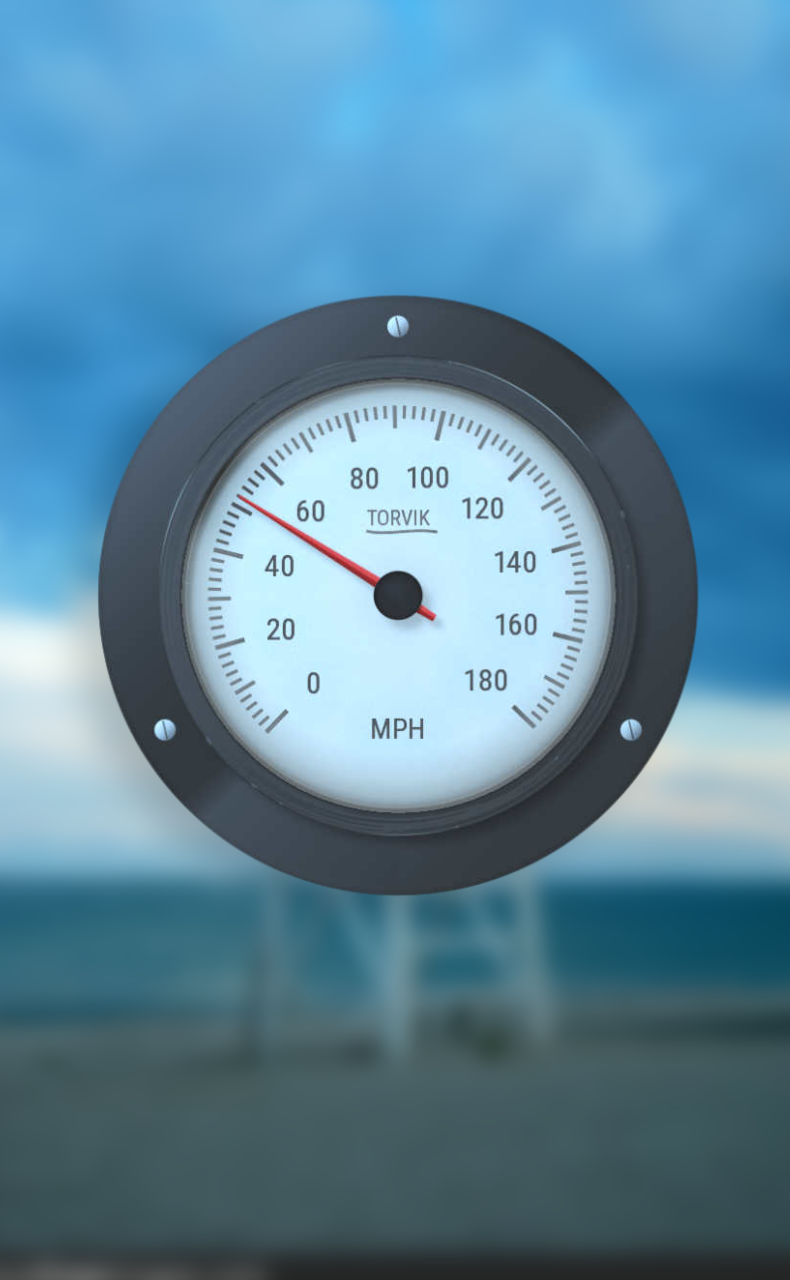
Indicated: 52mph
